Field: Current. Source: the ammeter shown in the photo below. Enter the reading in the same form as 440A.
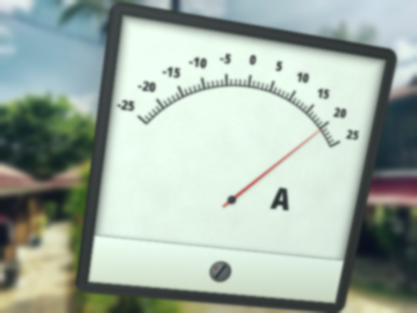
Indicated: 20A
